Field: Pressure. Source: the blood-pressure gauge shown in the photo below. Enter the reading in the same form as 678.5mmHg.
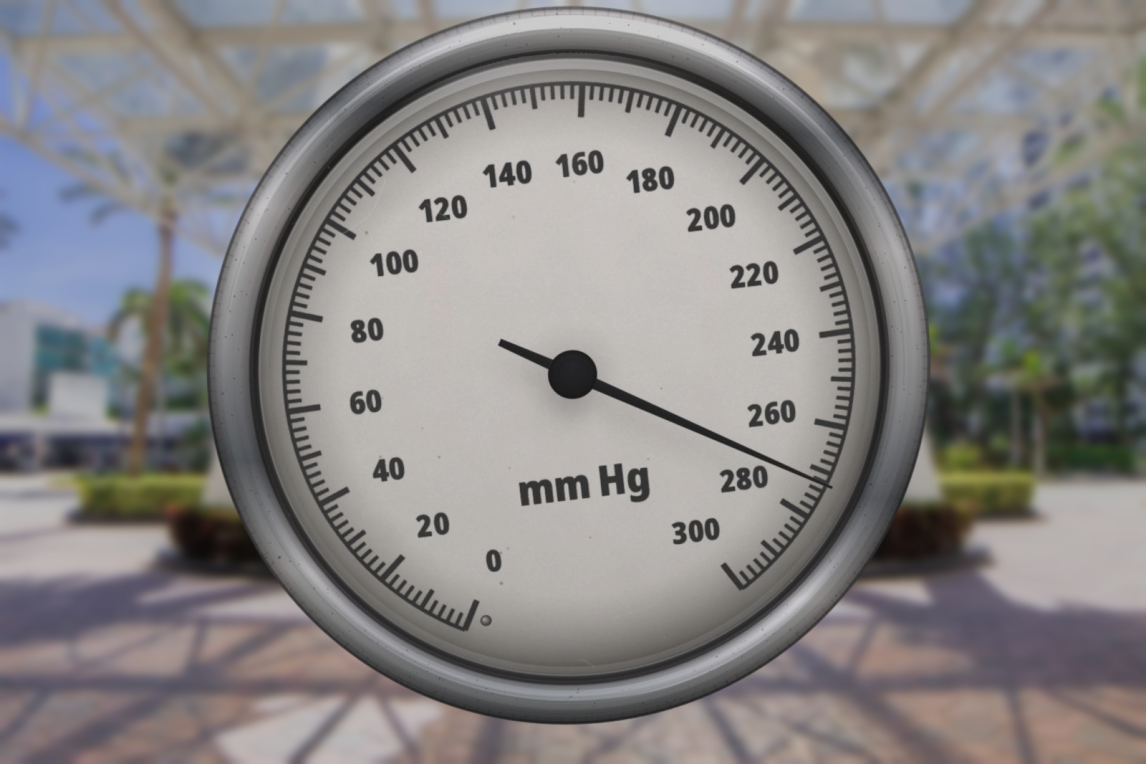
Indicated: 272mmHg
